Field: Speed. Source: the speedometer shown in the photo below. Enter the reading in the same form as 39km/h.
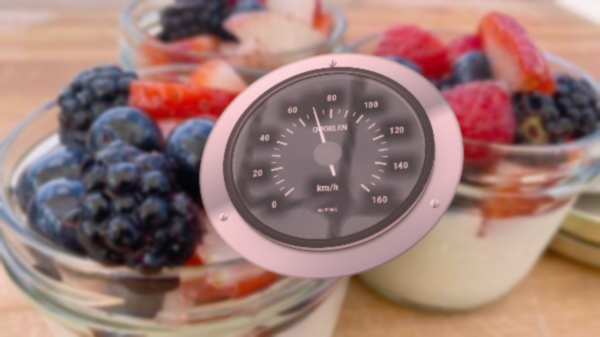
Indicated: 70km/h
